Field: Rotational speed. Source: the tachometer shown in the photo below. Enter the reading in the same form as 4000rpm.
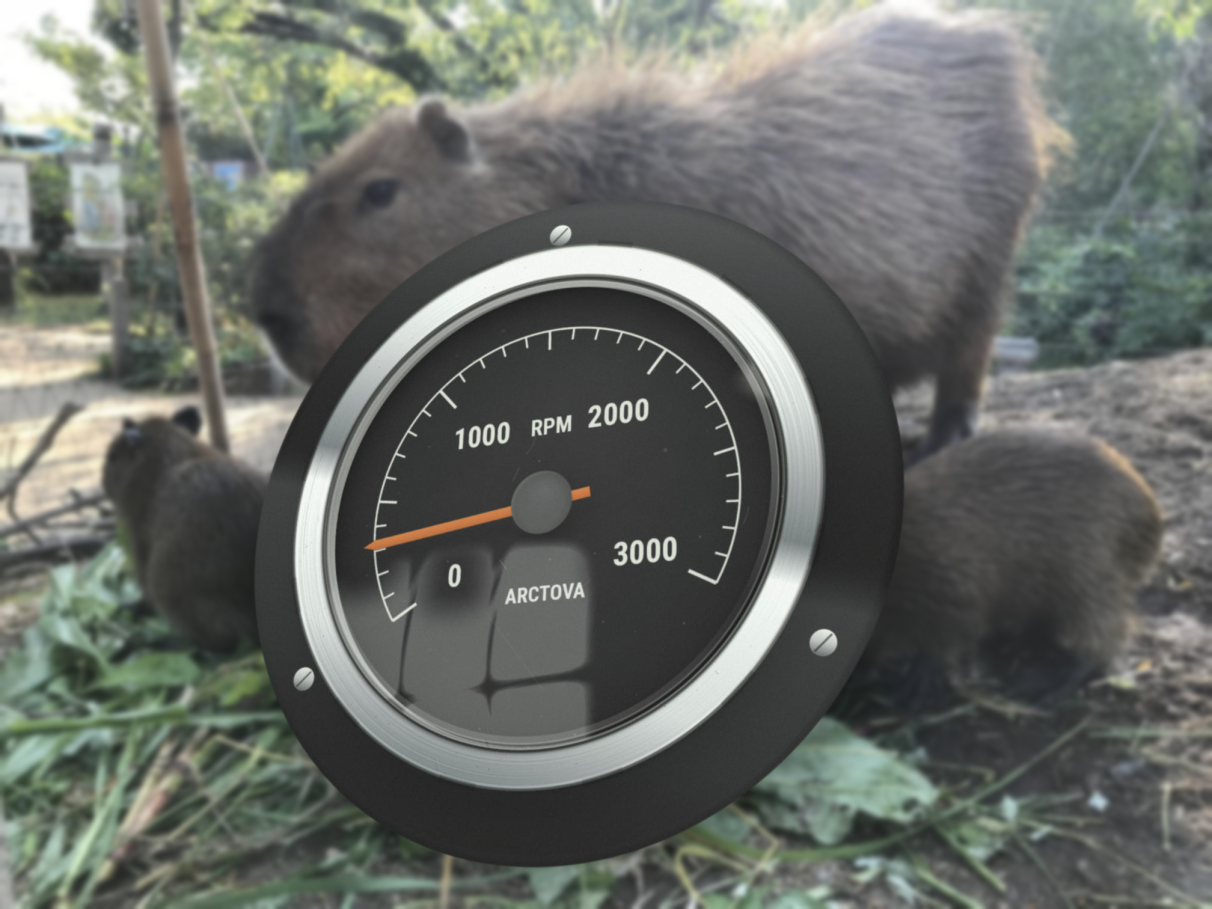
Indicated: 300rpm
